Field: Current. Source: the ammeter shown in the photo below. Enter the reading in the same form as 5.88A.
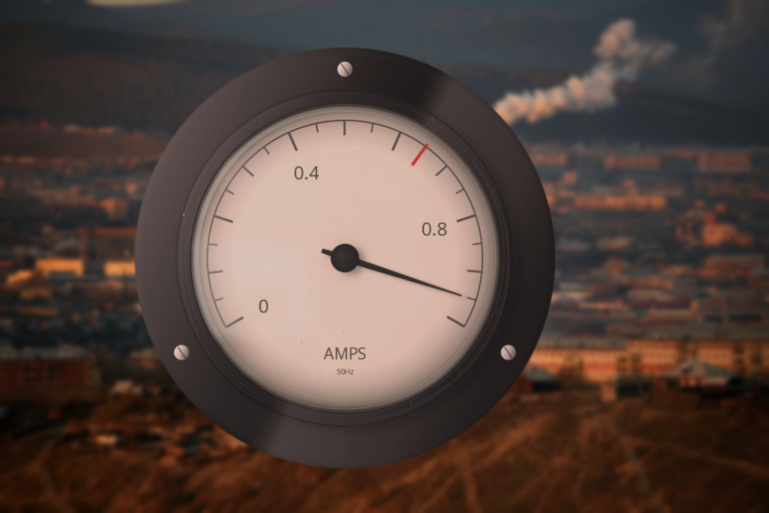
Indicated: 0.95A
